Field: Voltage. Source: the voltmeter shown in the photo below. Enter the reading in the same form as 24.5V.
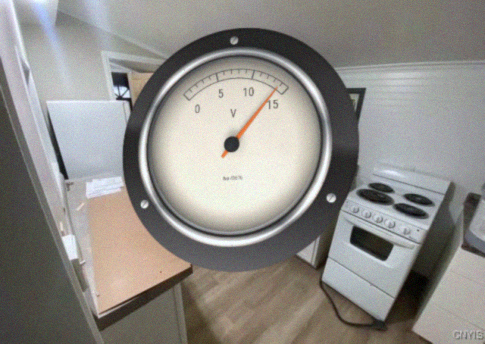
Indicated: 14V
